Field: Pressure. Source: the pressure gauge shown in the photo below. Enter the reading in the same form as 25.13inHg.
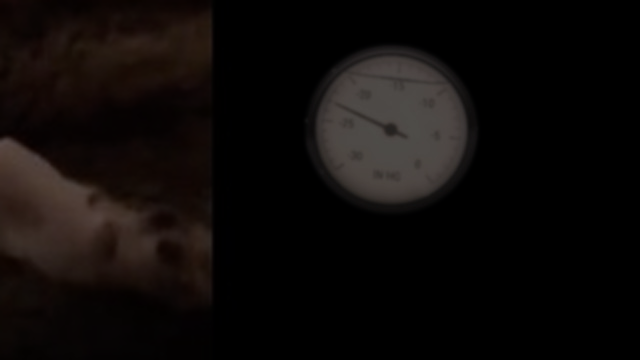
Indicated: -23inHg
